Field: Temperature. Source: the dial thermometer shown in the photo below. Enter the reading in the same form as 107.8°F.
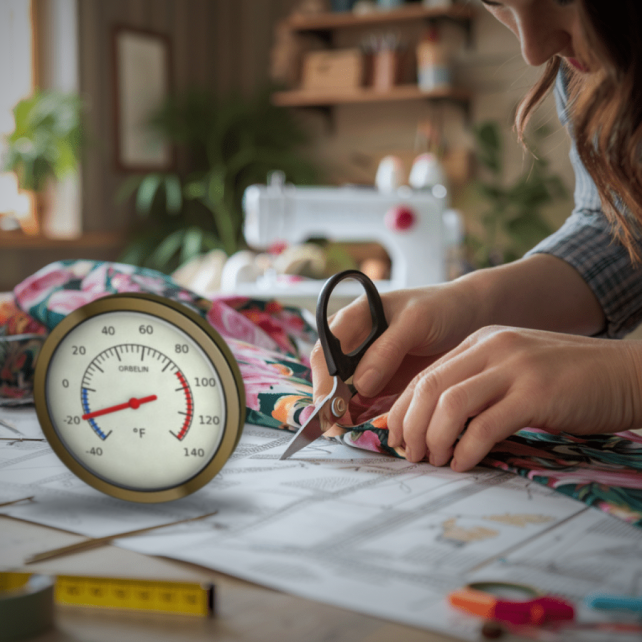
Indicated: -20°F
